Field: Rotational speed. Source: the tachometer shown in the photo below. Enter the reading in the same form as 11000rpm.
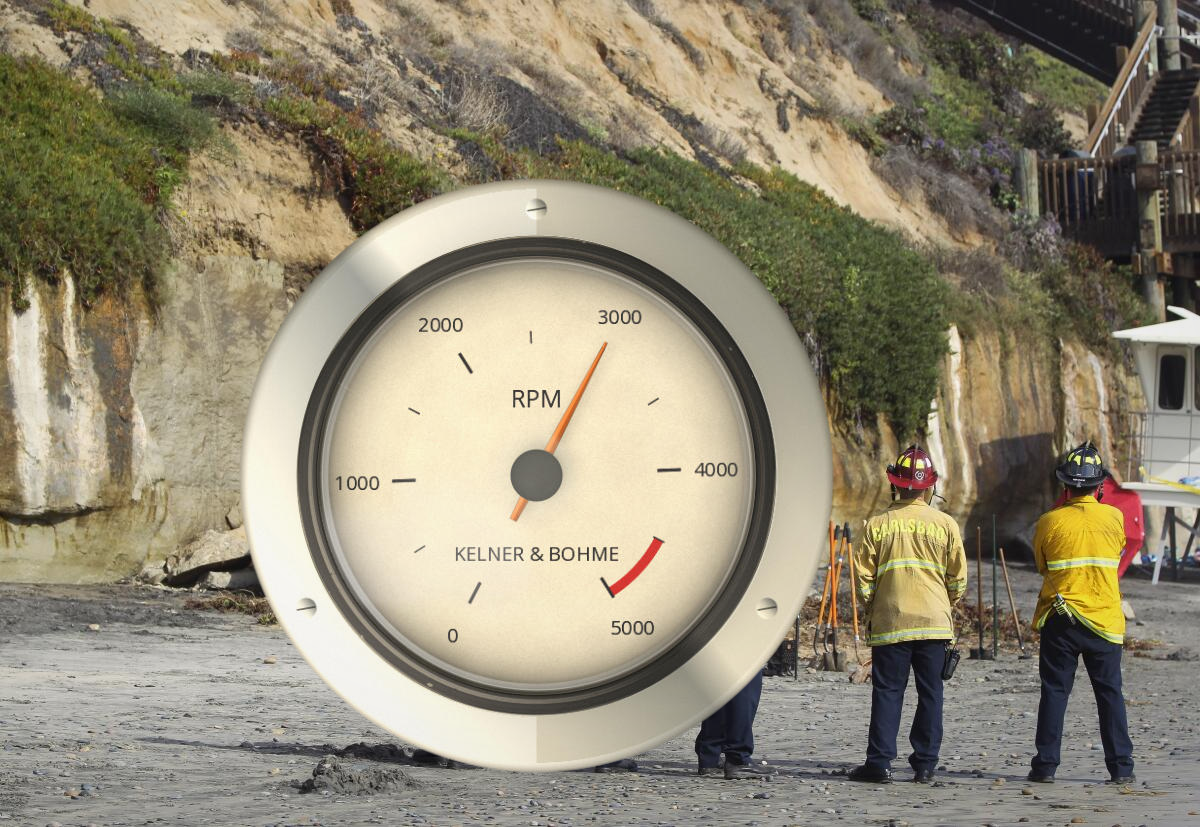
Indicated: 3000rpm
